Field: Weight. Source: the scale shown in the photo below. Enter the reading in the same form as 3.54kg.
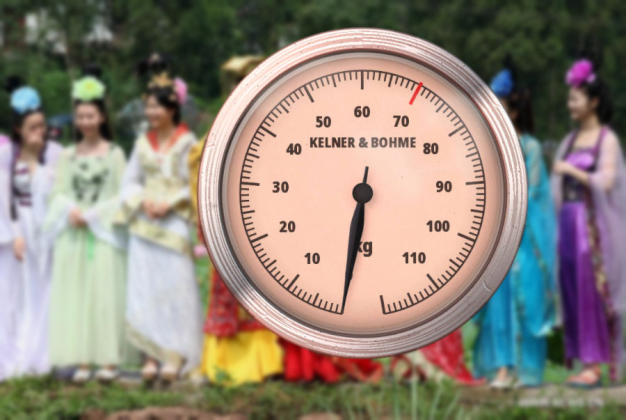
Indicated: 0kg
